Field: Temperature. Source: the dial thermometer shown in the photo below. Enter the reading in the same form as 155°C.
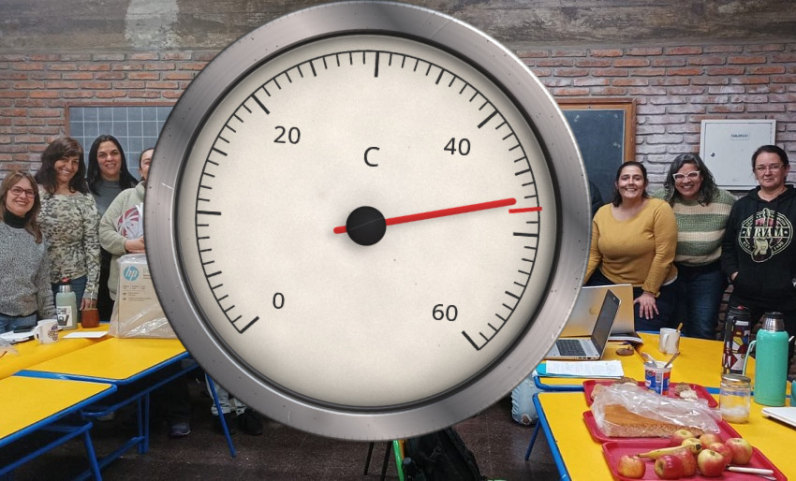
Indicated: 47°C
